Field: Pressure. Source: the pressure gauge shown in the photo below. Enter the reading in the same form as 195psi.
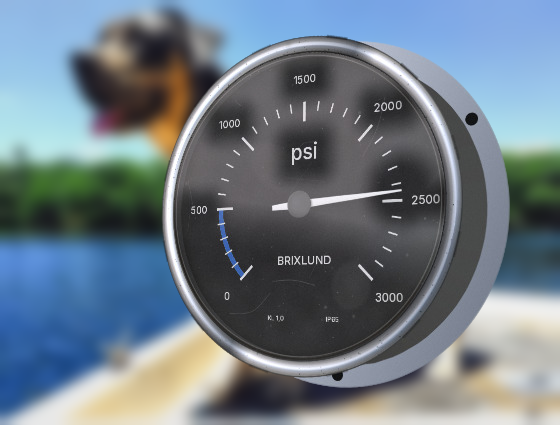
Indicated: 2450psi
